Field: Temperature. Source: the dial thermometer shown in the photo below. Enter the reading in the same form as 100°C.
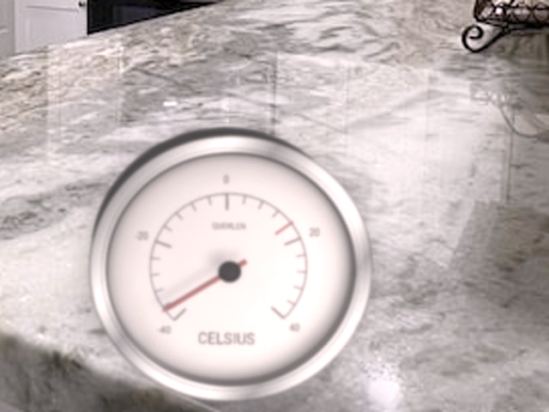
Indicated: -36°C
